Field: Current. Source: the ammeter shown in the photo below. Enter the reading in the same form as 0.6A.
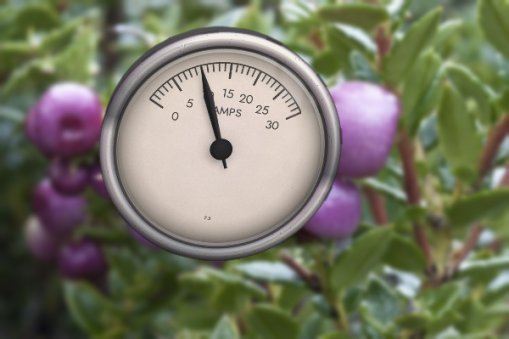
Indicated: 10A
